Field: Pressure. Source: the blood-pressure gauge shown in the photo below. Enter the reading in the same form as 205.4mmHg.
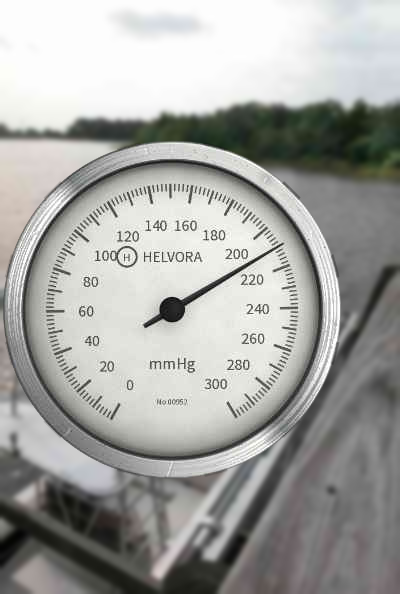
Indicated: 210mmHg
